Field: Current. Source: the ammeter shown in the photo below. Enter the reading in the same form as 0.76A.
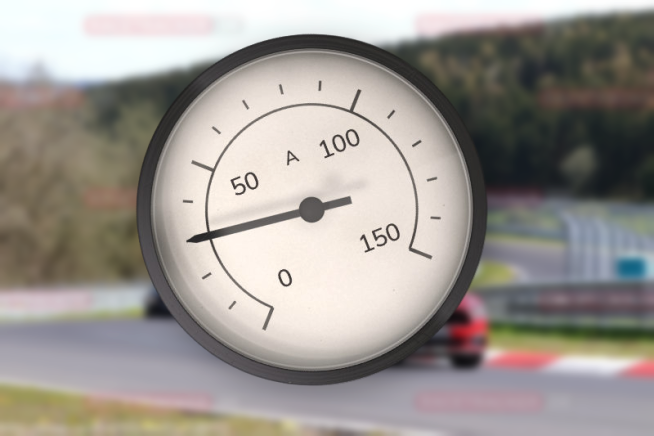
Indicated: 30A
